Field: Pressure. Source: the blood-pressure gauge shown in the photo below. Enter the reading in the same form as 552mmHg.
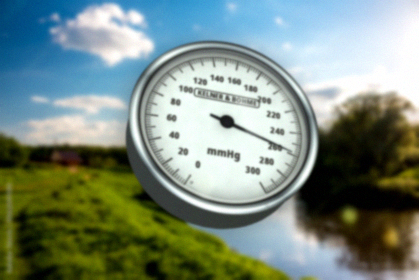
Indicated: 260mmHg
